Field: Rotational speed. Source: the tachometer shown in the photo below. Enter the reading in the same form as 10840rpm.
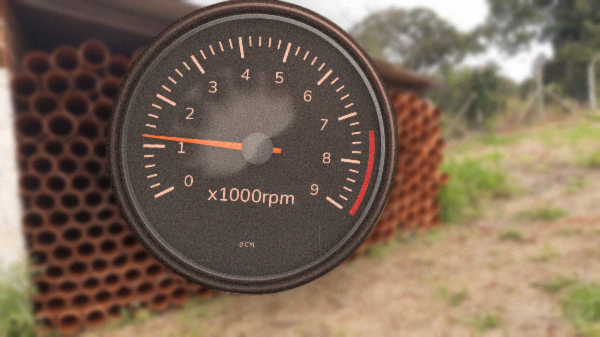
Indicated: 1200rpm
